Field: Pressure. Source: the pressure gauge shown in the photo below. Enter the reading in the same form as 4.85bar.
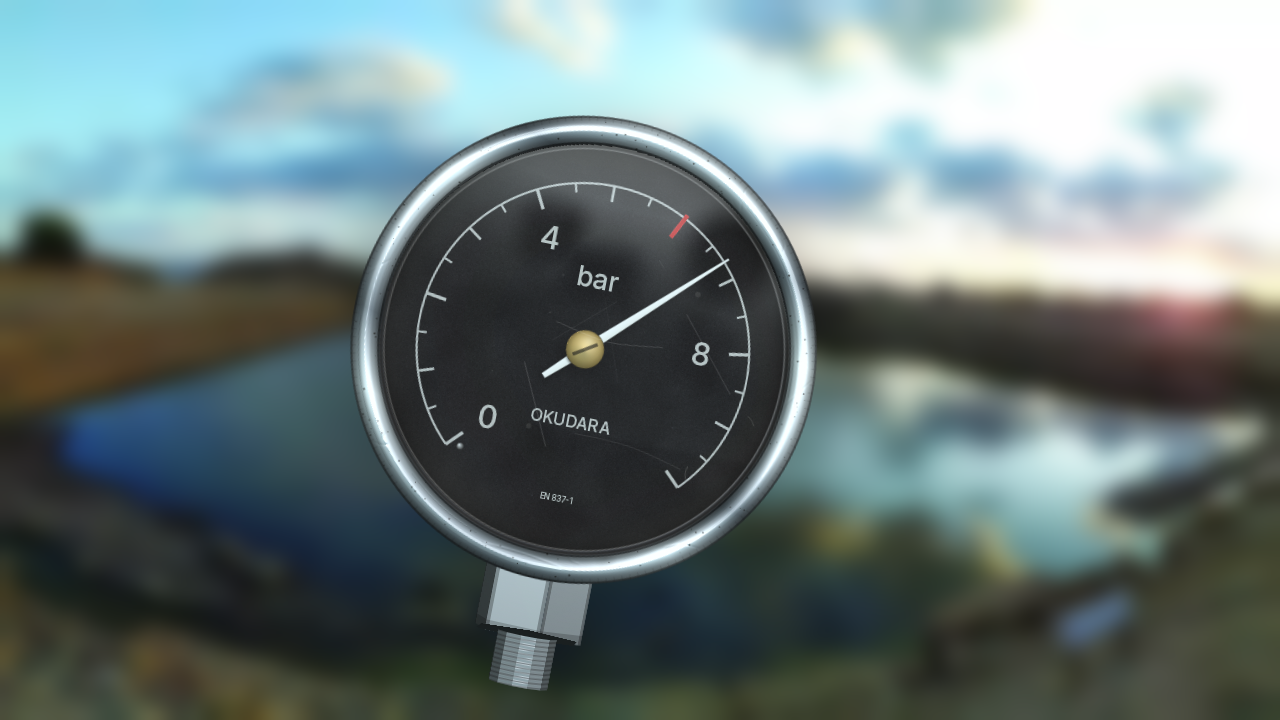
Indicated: 6.75bar
